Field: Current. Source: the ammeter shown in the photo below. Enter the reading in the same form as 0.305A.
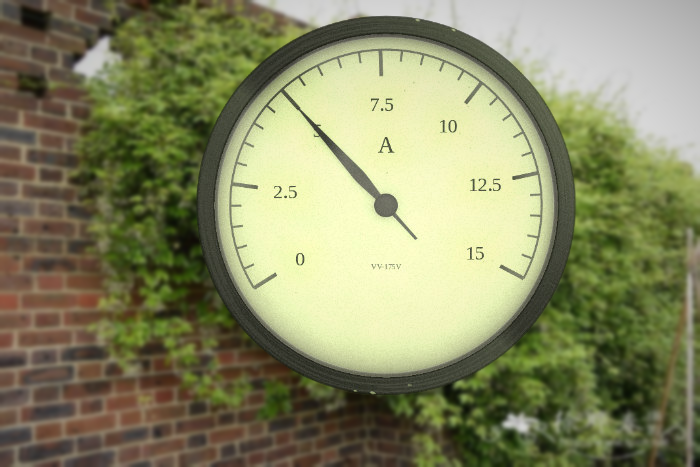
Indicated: 5A
